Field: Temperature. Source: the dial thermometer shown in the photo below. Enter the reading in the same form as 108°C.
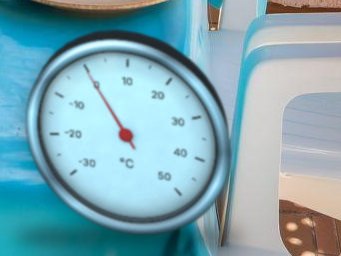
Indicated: 0°C
